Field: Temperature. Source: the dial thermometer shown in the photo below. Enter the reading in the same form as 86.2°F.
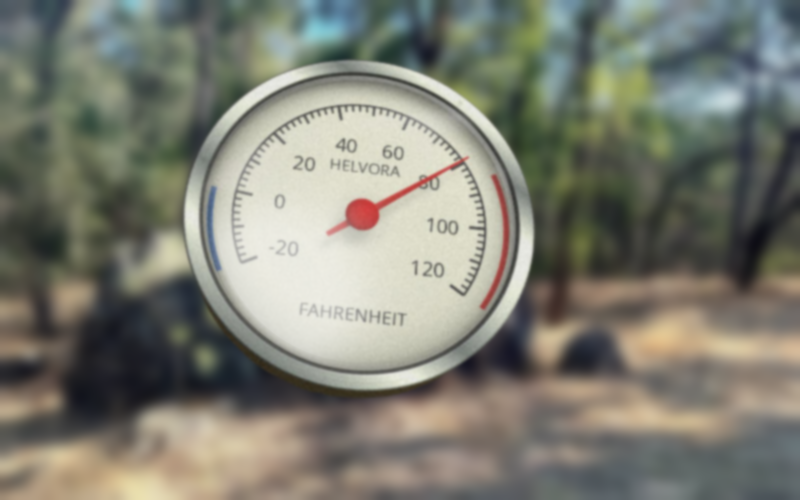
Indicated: 80°F
